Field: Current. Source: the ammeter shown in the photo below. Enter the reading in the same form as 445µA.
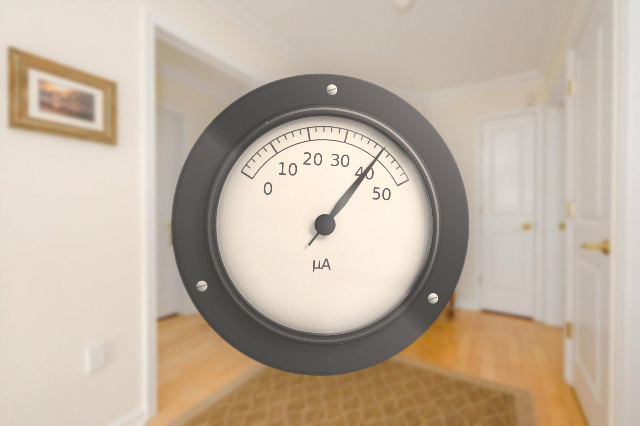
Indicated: 40µA
